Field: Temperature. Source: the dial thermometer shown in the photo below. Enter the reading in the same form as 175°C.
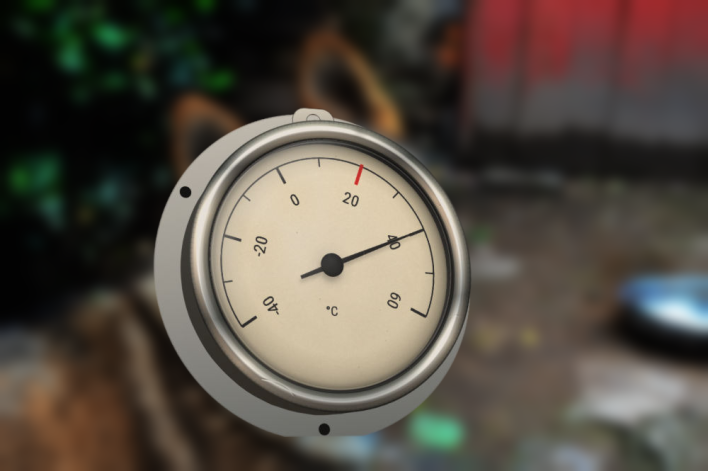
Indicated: 40°C
